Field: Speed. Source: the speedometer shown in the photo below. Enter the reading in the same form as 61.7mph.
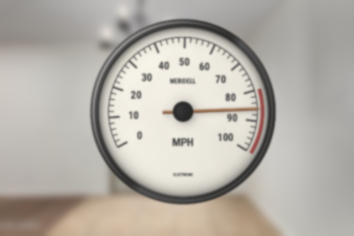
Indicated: 86mph
